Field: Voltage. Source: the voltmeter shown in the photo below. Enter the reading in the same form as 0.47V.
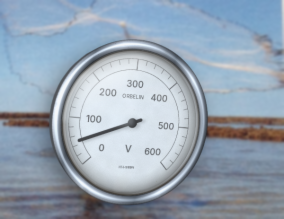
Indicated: 50V
